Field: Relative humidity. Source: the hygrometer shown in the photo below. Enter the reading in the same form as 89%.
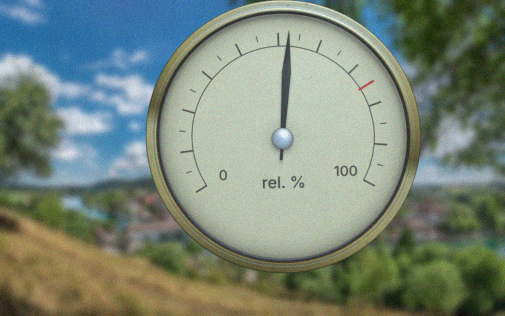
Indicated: 52.5%
